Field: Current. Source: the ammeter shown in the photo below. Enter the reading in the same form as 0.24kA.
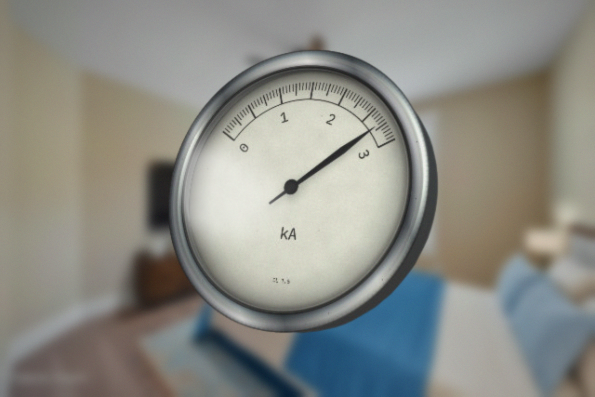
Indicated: 2.75kA
